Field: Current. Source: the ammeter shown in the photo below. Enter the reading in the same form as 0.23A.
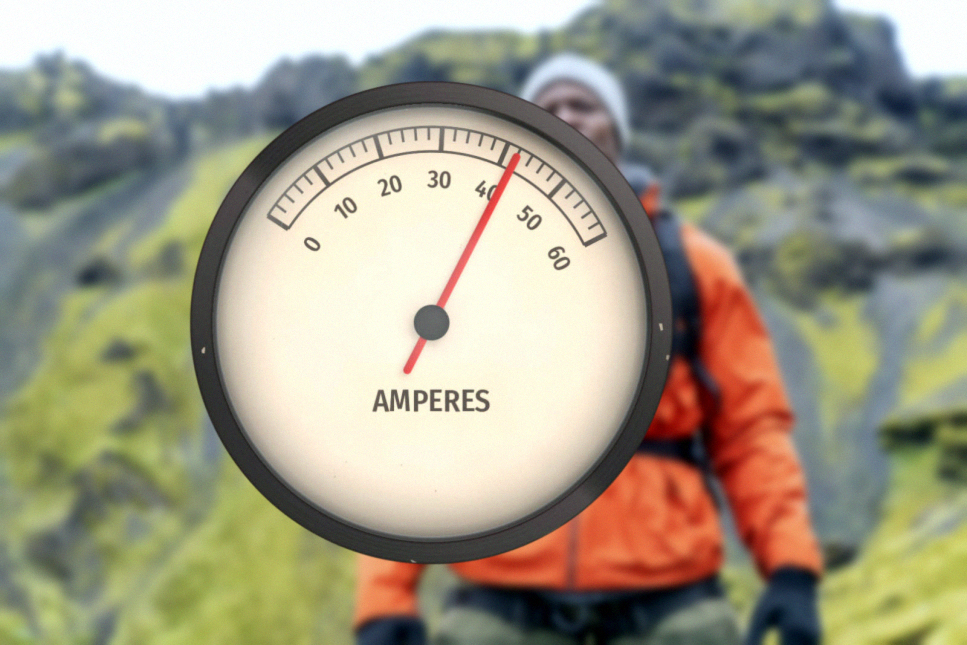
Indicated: 42A
